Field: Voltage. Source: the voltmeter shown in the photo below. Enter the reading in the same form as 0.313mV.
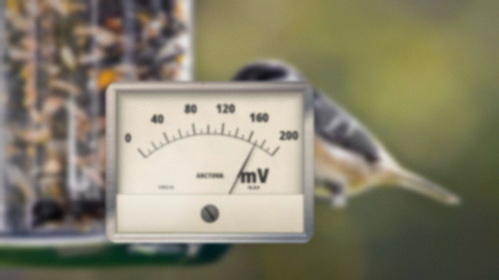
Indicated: 170mV
